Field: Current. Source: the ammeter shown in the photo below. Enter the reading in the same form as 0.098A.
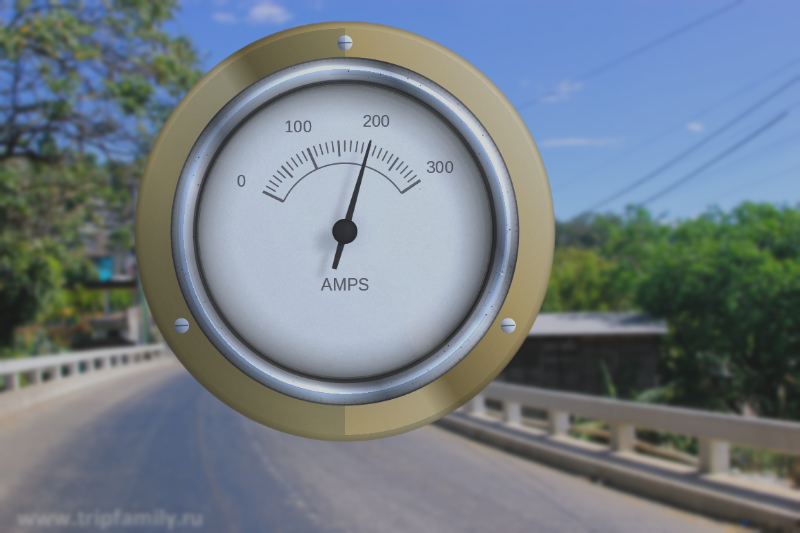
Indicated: 200A
